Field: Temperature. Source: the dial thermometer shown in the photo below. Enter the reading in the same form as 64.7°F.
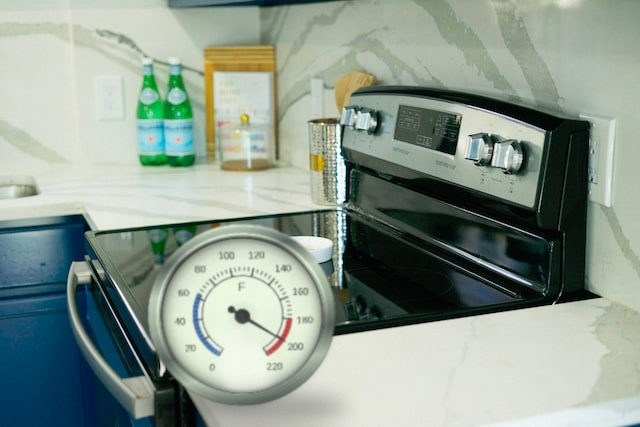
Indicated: 200°F
